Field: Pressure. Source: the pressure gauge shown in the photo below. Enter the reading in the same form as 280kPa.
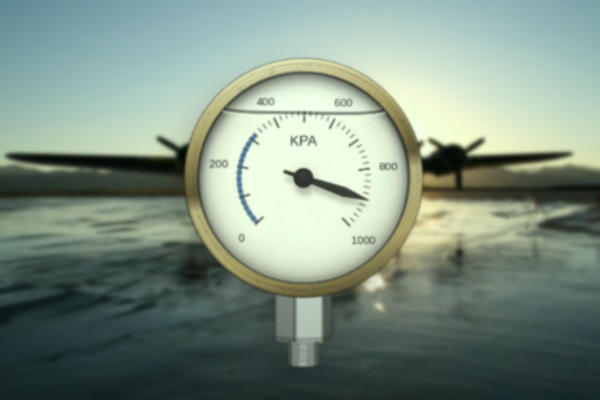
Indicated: 900kPa
